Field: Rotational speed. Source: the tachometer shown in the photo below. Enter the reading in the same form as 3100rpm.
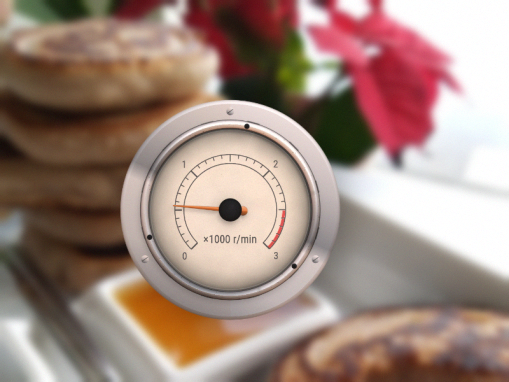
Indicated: 550rpm
